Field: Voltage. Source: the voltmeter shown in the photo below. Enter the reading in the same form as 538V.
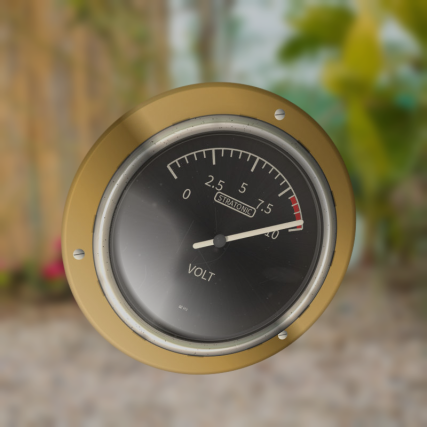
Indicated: 9.5V
